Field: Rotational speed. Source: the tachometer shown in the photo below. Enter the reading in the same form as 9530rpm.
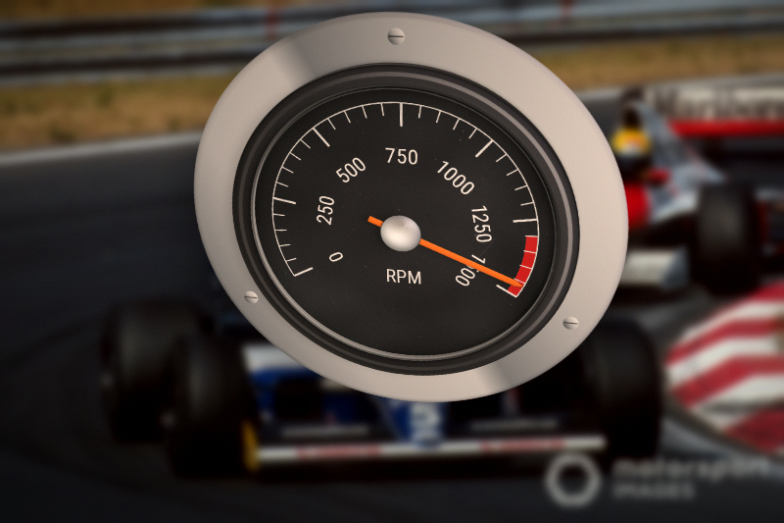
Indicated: 1450rpm
